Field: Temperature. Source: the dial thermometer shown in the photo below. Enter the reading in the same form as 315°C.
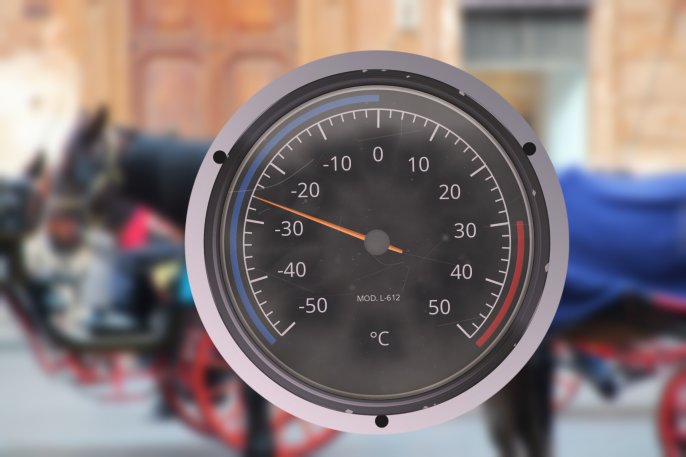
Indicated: -26°C
